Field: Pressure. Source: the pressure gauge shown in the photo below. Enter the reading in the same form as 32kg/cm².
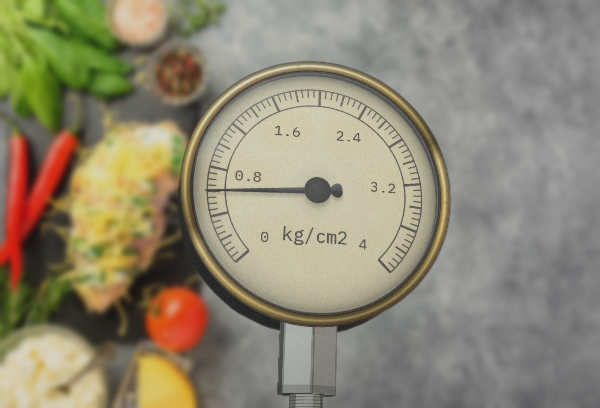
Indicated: 0.6kg/cm²
